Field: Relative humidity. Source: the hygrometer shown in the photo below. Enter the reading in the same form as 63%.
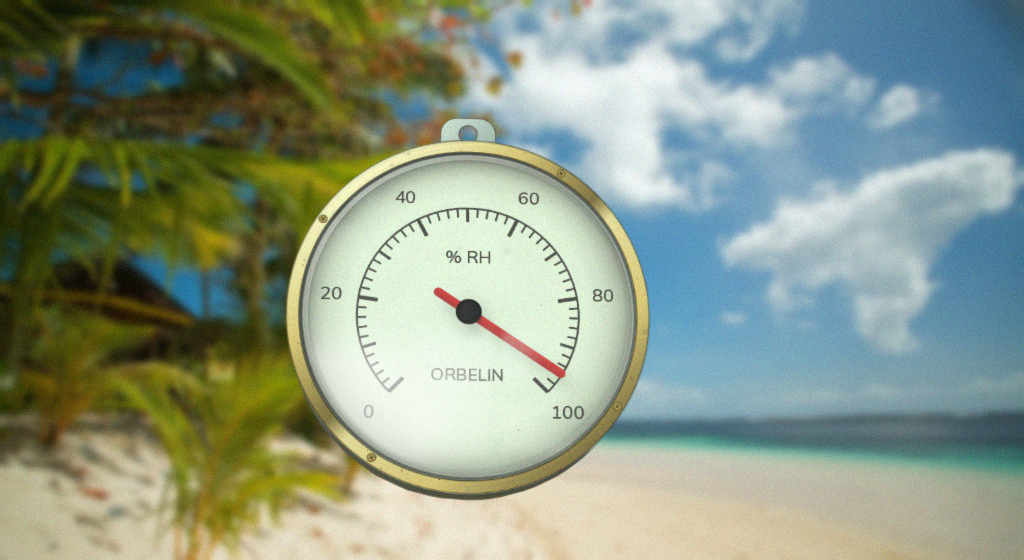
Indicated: 96%
